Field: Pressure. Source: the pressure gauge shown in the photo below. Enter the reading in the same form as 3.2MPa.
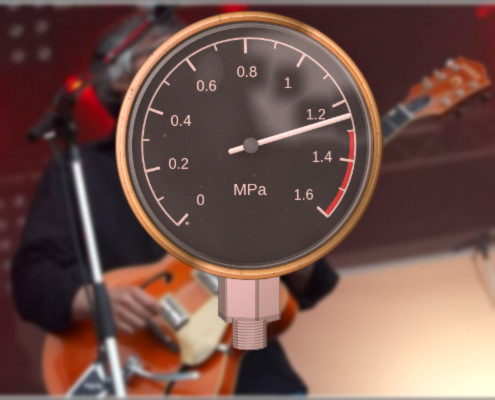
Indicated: 1.25MPa
